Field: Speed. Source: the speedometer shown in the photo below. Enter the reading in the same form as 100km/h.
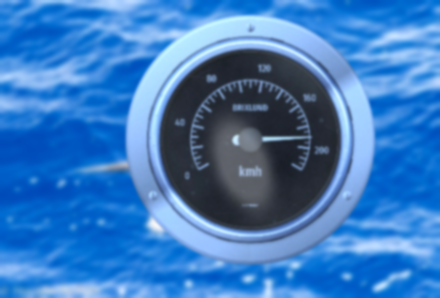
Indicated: 190km/h
